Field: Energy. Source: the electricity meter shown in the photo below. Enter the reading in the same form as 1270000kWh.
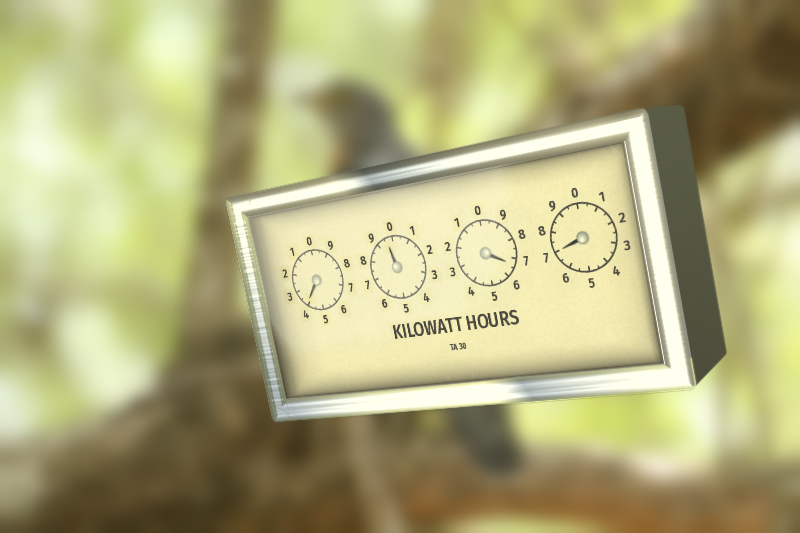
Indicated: 3967kWh
